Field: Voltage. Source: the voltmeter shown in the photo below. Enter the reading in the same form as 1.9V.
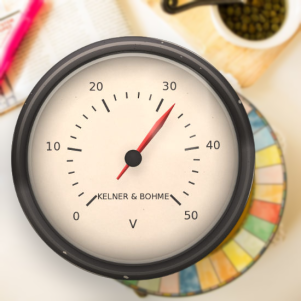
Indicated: 32V
